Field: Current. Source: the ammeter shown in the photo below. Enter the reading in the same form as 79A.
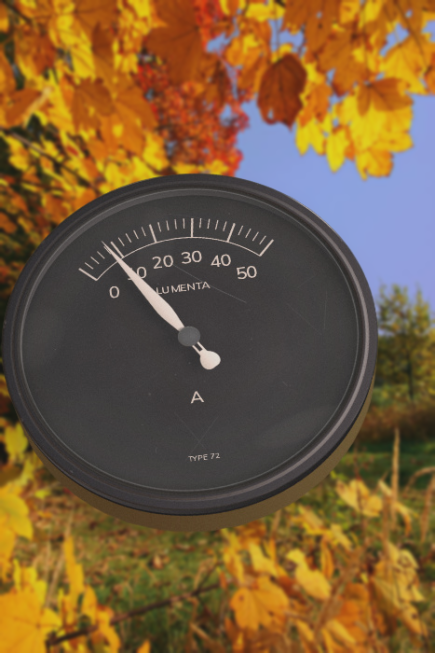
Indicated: 8A
